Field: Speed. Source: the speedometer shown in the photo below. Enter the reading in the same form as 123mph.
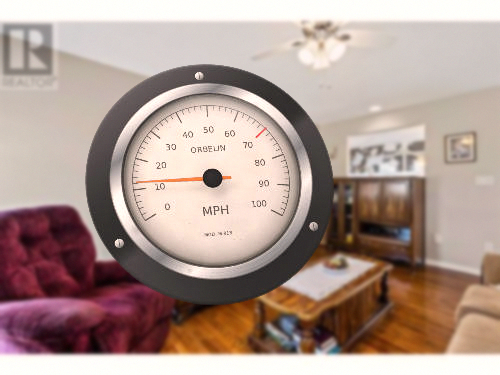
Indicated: 12mph
